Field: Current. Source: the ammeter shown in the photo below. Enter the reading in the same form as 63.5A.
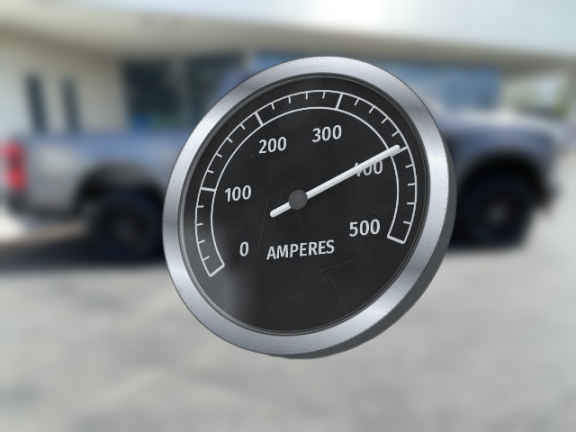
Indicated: 400A
